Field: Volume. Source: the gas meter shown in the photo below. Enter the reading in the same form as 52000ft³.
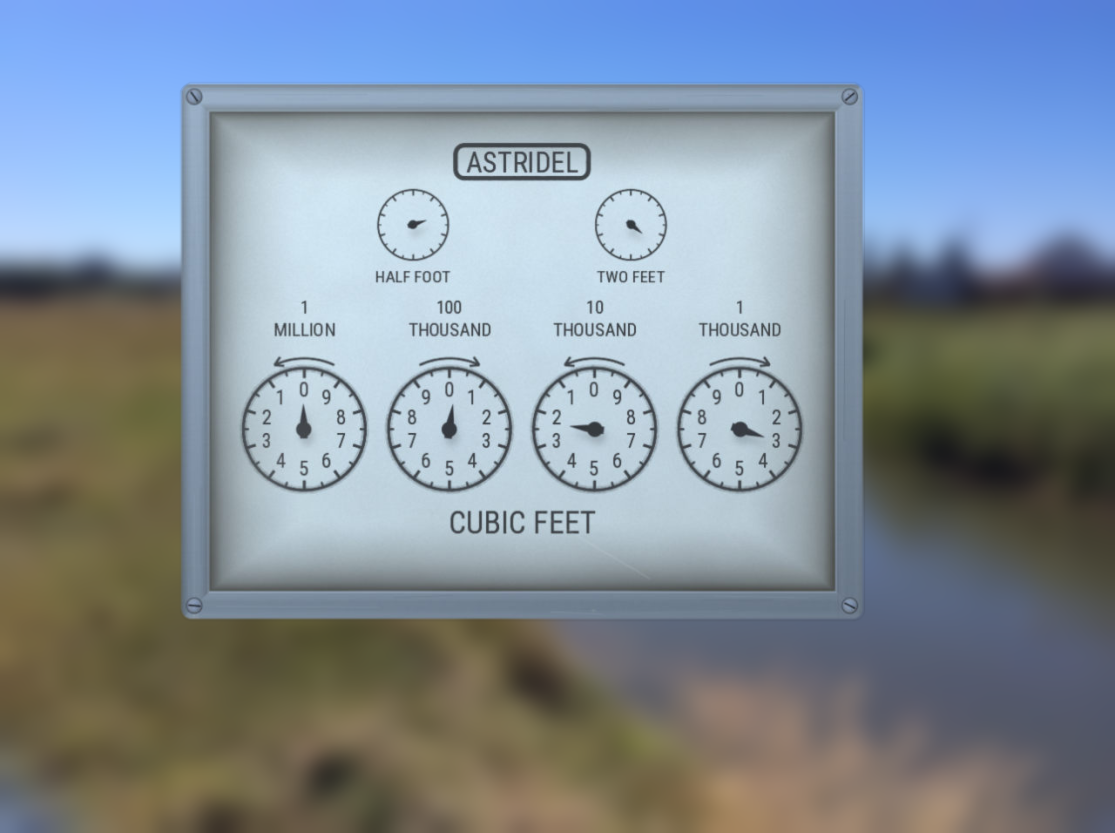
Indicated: 2300ft³
